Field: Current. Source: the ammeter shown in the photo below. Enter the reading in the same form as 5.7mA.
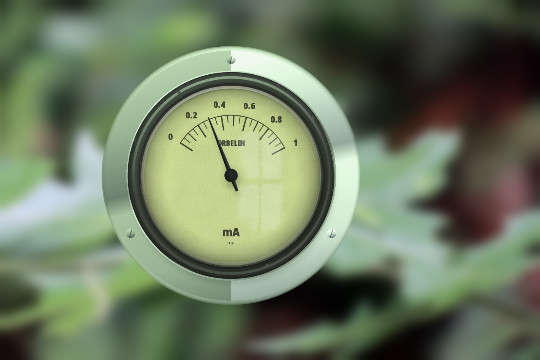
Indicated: 0.3mA
